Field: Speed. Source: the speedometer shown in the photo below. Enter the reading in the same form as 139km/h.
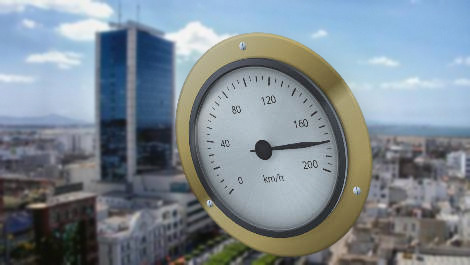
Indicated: 180km/h
